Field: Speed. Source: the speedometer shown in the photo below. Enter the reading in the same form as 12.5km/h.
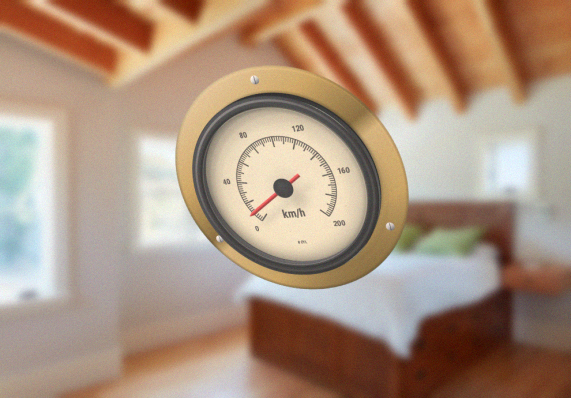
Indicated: 10km/h
